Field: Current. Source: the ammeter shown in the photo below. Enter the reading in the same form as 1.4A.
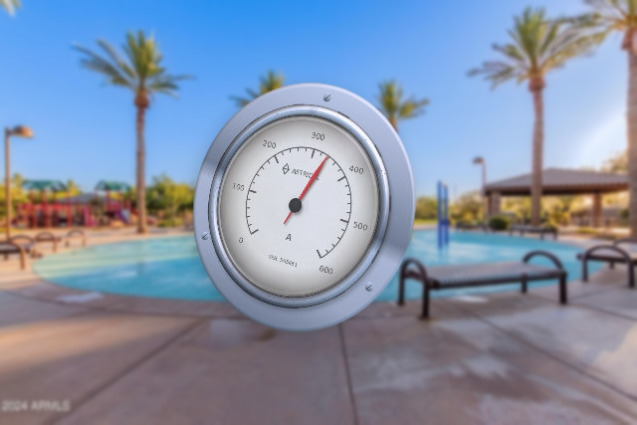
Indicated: 340A
